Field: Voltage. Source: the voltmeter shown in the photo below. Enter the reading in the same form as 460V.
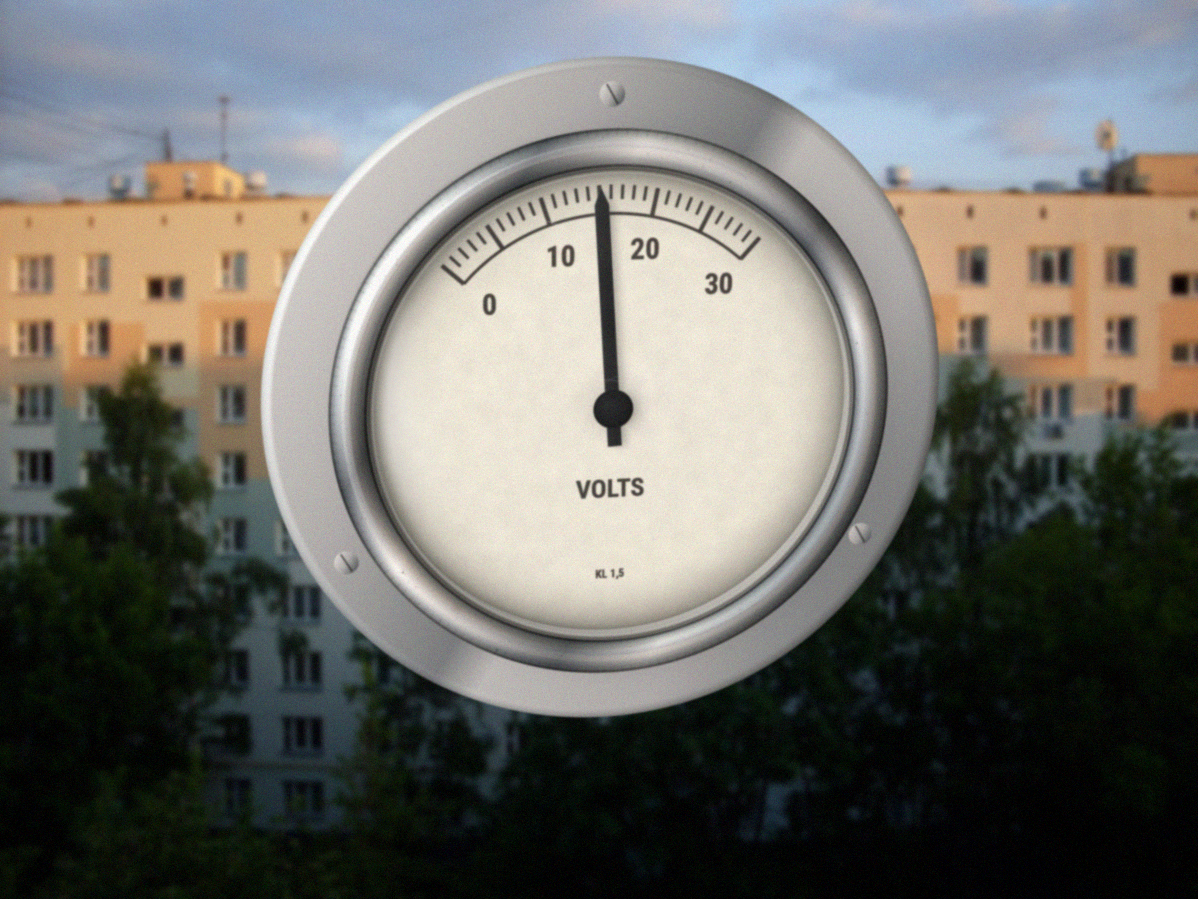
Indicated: 15V
